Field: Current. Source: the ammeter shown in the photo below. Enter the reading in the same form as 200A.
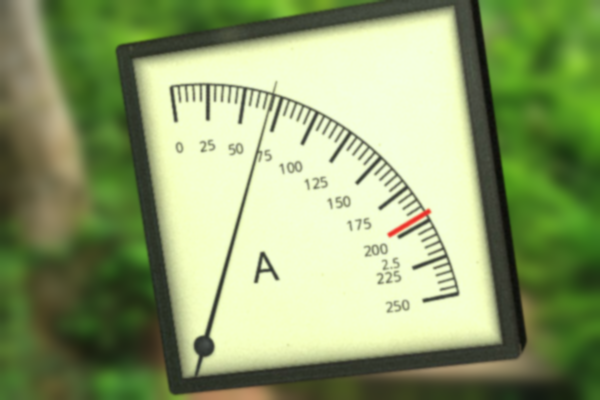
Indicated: 70A
